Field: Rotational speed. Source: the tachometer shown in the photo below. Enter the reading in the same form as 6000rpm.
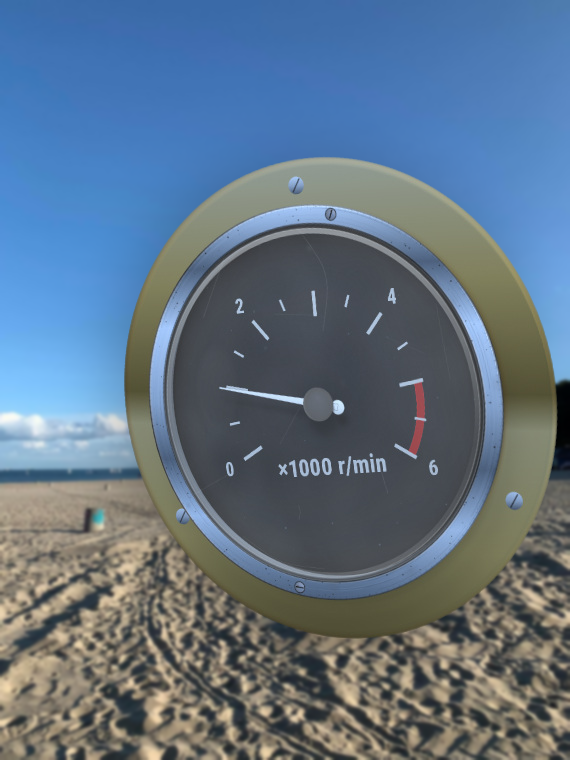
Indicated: 1000rpm
